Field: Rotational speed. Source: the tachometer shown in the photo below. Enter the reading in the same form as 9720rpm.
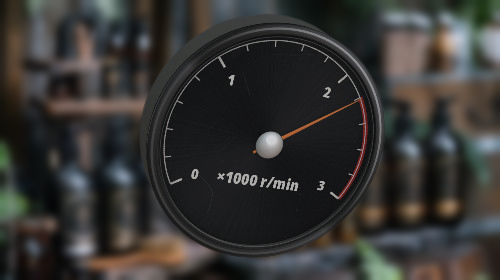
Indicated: 2200rpm
